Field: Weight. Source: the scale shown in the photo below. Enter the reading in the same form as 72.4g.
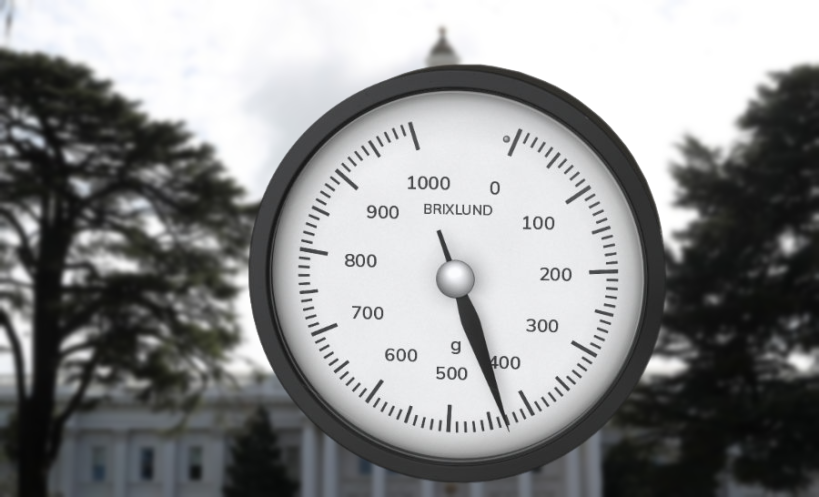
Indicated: 430g
